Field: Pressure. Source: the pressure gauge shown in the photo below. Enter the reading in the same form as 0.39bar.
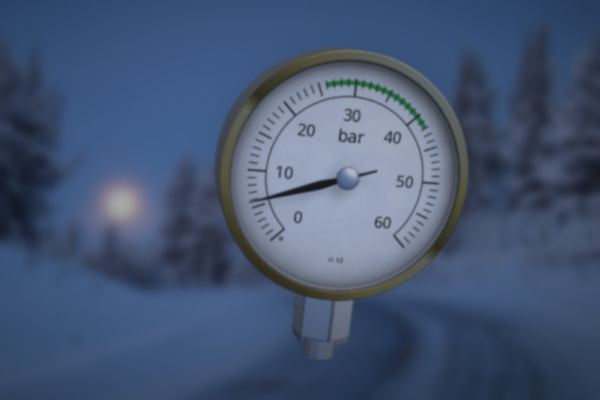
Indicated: 6bar
